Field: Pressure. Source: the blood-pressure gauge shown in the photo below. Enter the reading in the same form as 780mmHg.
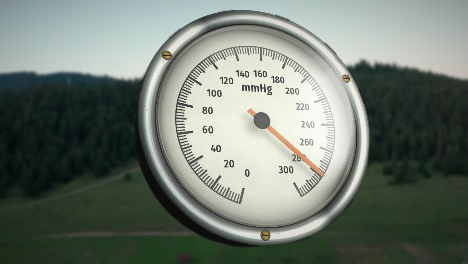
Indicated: 280mmHg
